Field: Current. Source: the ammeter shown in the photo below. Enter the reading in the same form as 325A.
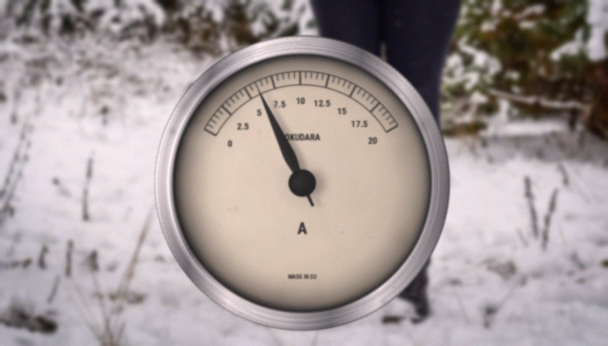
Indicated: 6A
